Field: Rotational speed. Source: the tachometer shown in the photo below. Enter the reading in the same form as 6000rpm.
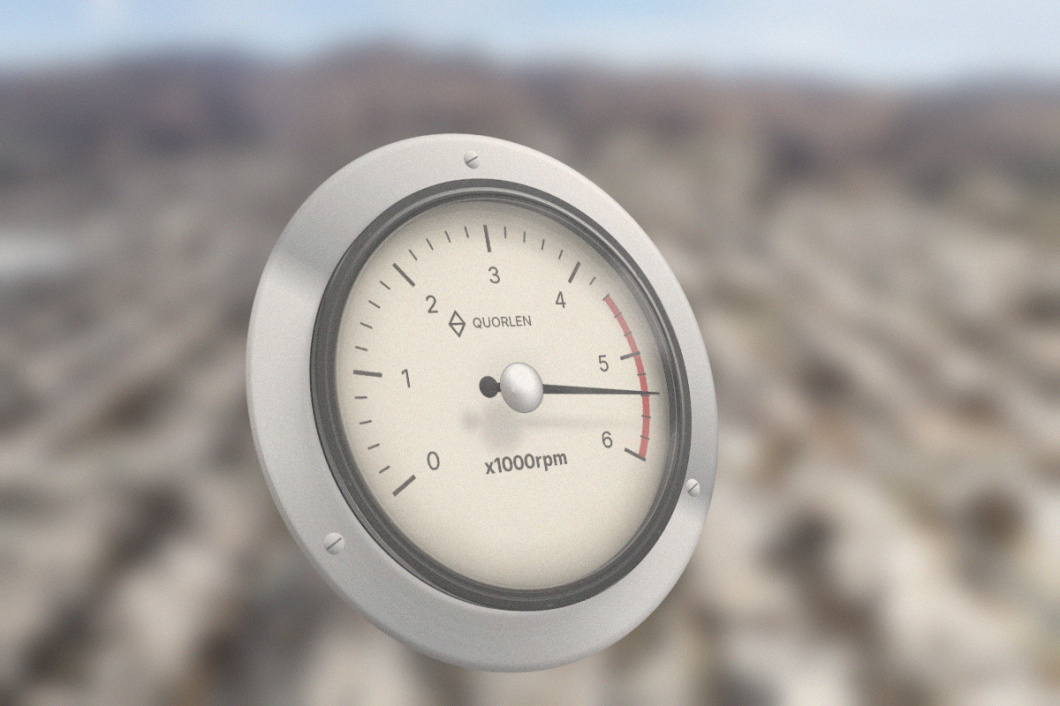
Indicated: 5400rpm
